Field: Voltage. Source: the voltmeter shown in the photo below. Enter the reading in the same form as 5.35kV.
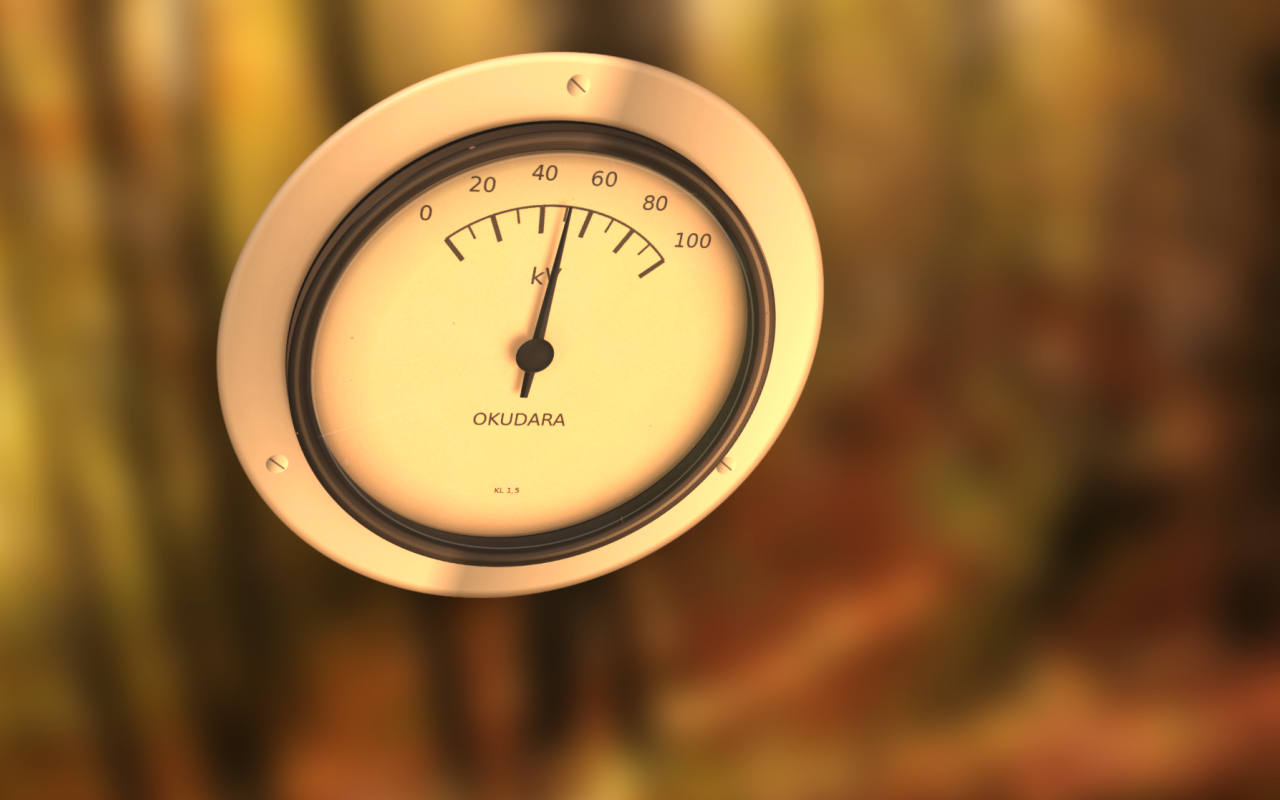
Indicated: 50kV
